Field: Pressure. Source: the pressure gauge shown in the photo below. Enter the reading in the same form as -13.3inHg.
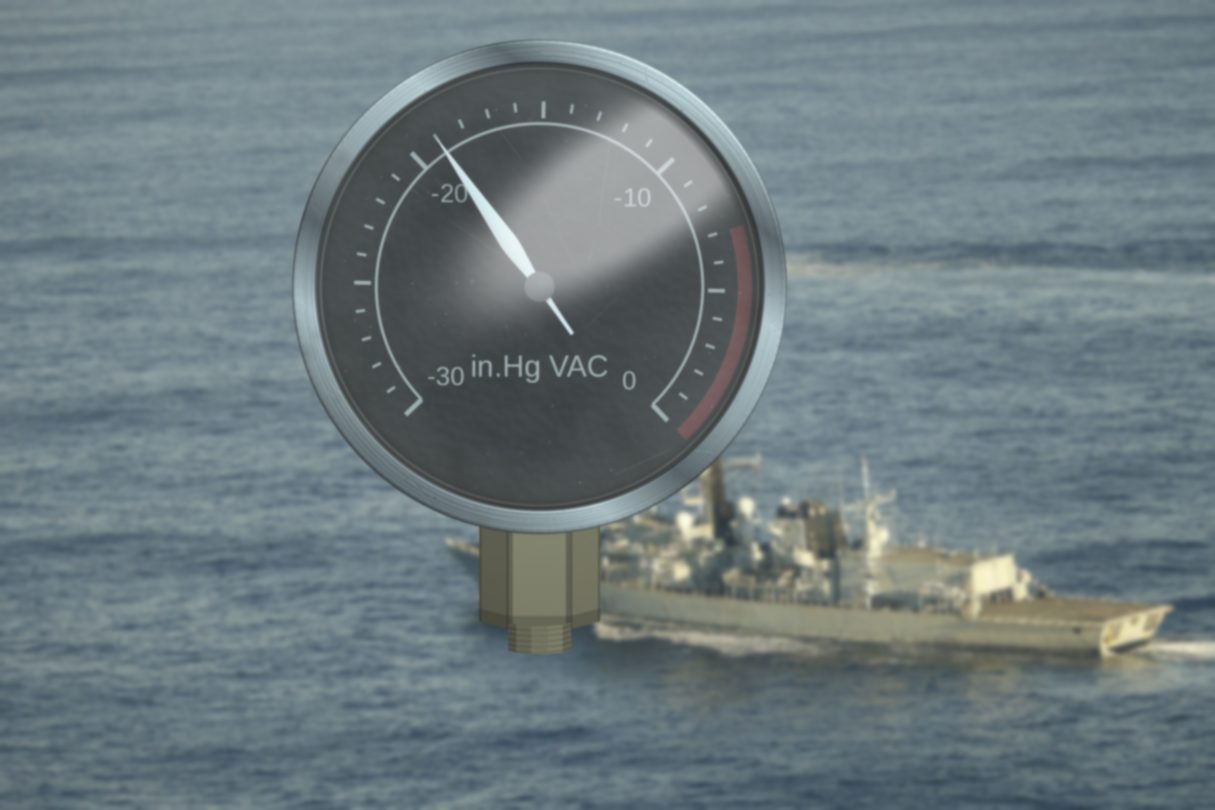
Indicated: -19inHg
